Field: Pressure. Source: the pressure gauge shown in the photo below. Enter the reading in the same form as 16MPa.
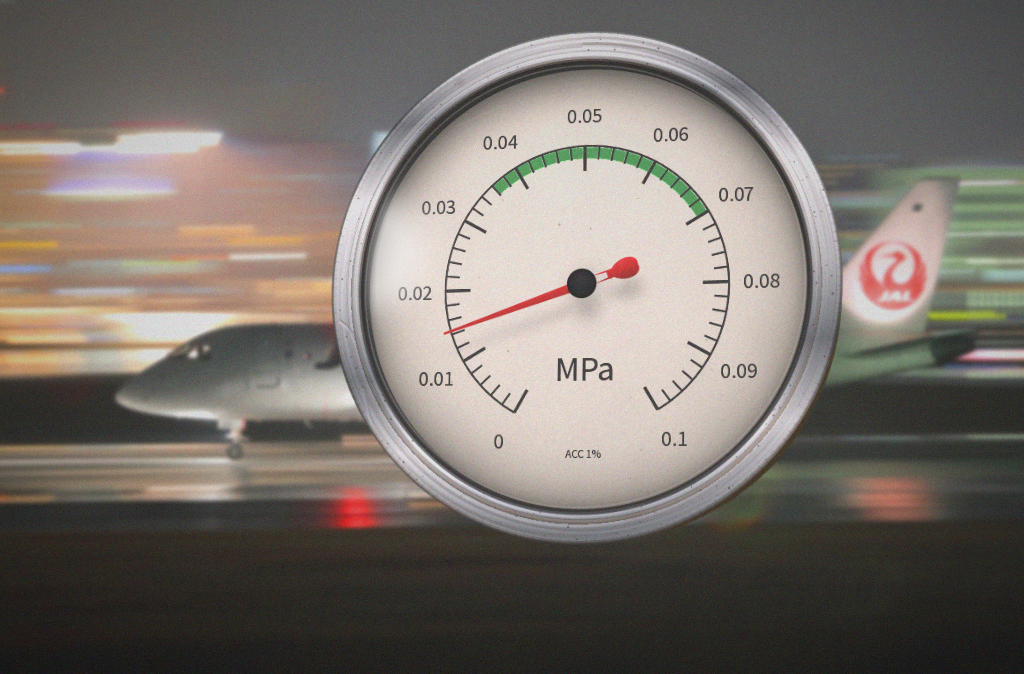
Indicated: 0.014MPa
